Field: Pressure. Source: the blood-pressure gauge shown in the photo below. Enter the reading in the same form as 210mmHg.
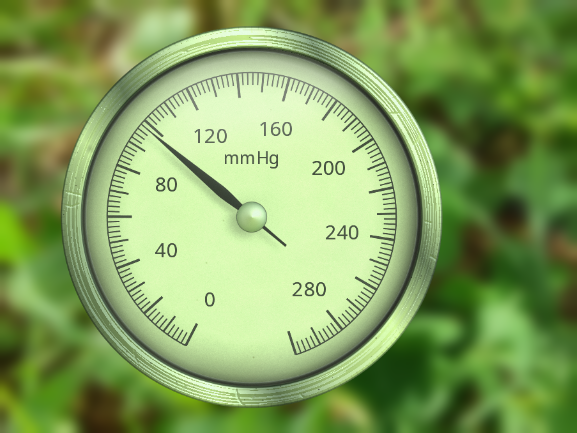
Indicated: 98mmHg
